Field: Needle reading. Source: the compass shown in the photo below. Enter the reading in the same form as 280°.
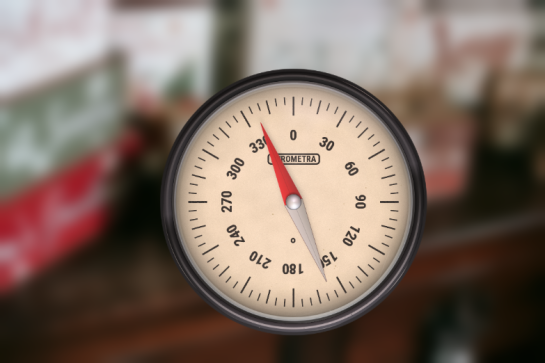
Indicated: 337.5°
